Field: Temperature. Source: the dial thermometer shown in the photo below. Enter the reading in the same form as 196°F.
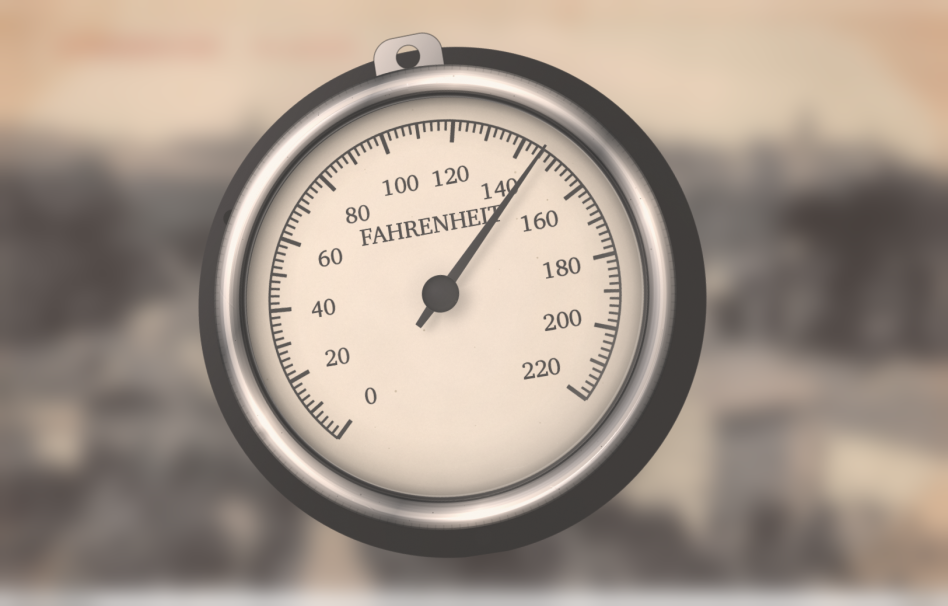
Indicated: 146°F
